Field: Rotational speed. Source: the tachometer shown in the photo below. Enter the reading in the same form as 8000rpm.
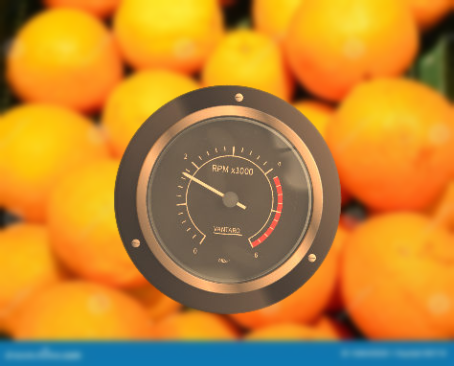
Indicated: 1700rpm
